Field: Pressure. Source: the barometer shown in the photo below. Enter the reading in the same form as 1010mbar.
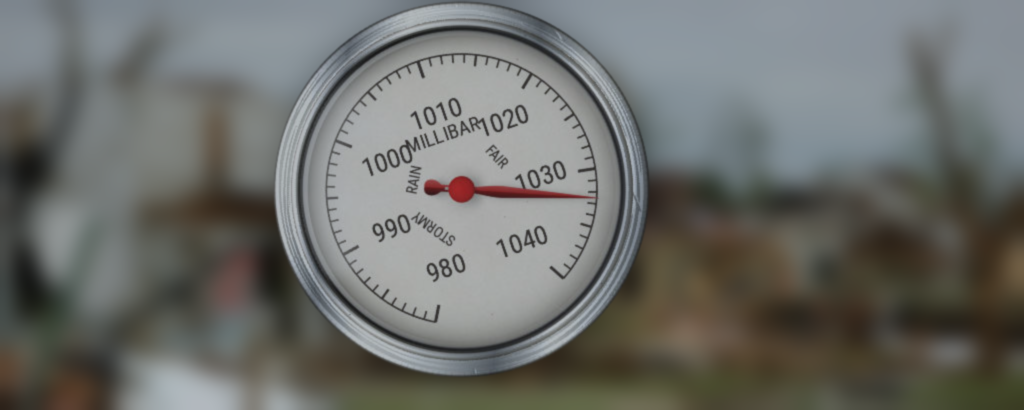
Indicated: 1032.5mbar
